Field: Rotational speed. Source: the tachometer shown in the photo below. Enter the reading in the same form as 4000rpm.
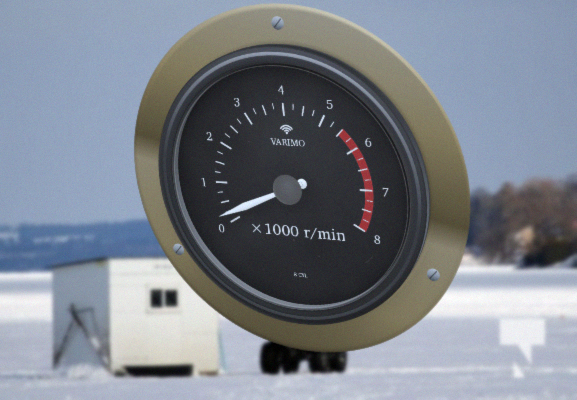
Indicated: 250rpm
